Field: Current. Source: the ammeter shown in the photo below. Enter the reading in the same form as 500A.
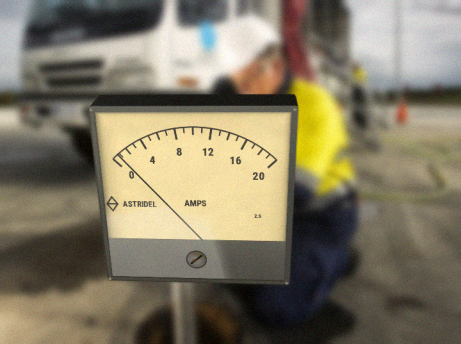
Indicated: 1A
